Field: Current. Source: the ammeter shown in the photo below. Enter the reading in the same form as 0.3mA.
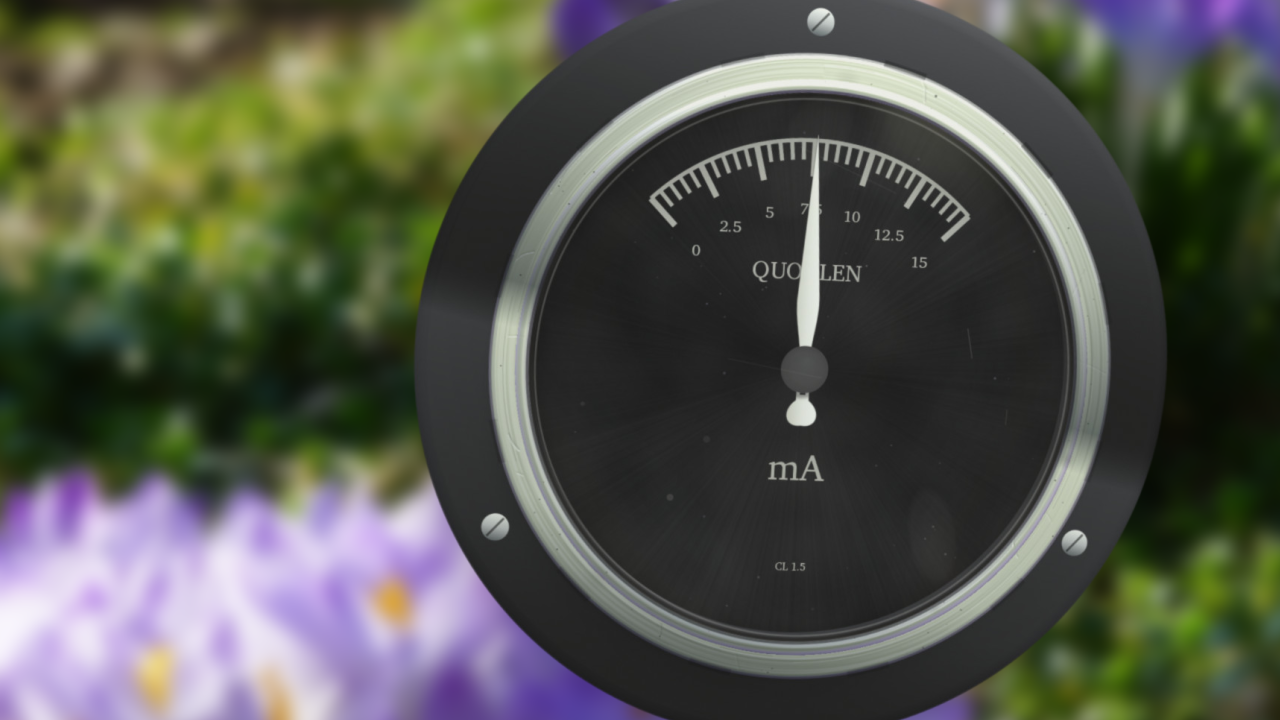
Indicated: 7.5mA
